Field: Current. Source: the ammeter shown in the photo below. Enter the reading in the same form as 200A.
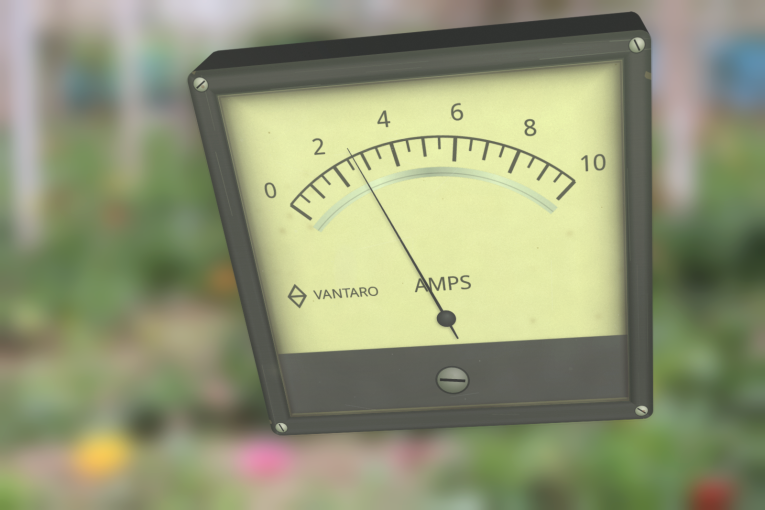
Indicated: 2.75A
